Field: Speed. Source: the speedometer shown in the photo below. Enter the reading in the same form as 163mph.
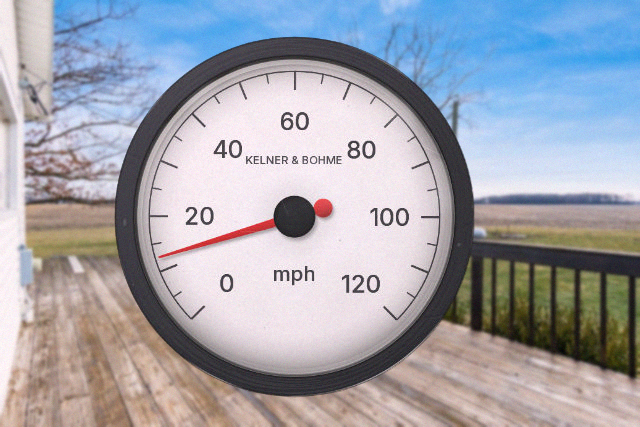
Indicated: 12.5mph
